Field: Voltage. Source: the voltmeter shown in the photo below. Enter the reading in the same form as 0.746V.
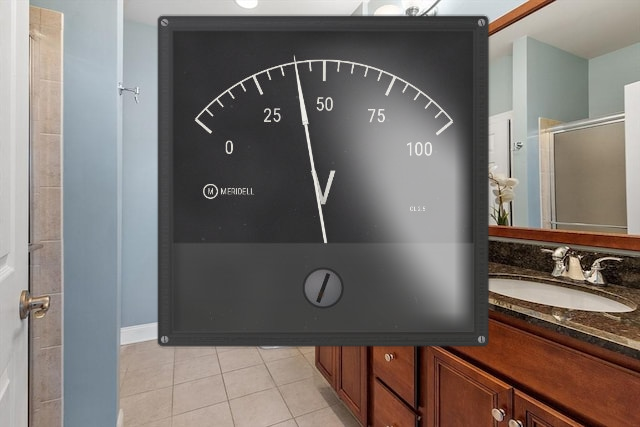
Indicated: 40V
